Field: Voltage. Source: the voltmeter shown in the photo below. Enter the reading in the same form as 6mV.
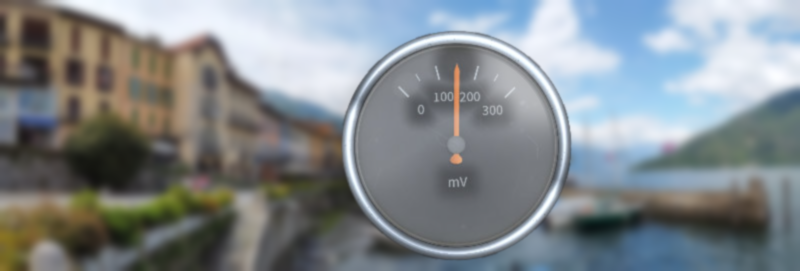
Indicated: 150mV
